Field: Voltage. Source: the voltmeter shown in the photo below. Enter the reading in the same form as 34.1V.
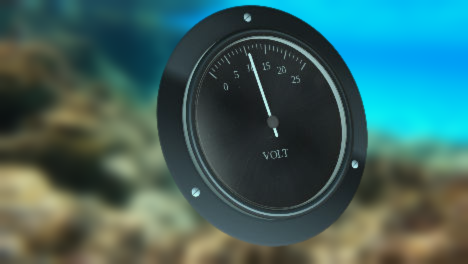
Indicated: 10V
